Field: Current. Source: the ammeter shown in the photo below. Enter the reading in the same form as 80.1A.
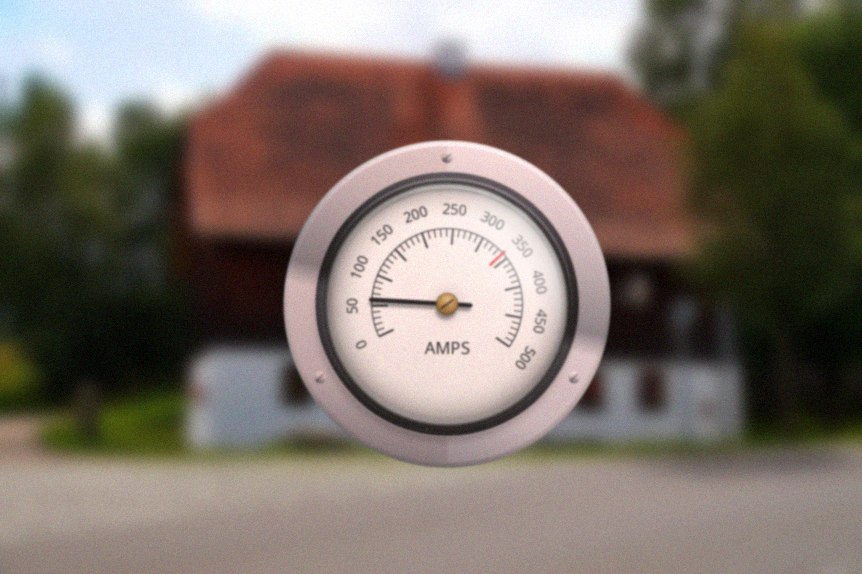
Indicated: 60A
